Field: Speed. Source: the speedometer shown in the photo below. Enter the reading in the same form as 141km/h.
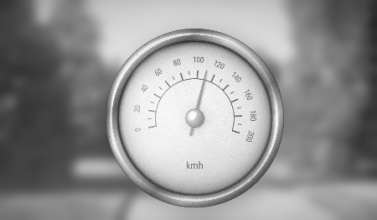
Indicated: 110km/h
